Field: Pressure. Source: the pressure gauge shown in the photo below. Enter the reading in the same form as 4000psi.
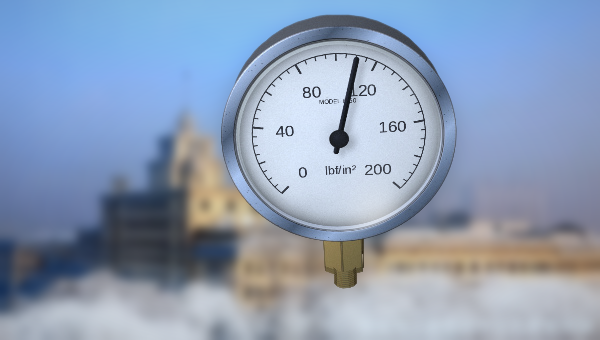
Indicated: 110psi
